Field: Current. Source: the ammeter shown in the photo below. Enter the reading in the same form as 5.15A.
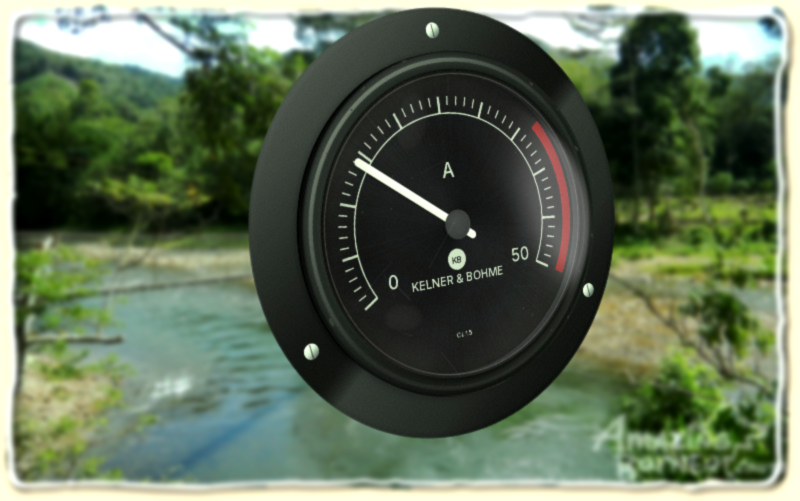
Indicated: 14A
